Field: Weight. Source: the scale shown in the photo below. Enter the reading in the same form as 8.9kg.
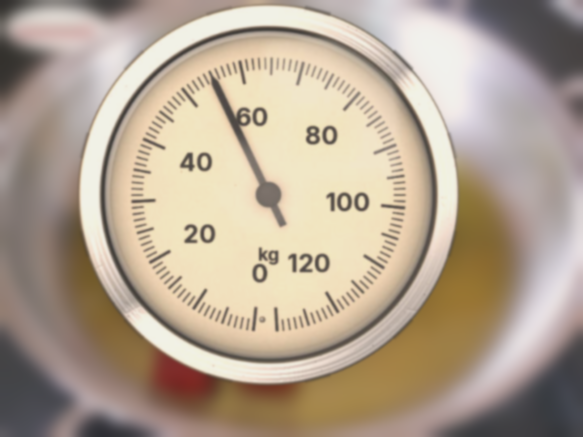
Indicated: 55kg
